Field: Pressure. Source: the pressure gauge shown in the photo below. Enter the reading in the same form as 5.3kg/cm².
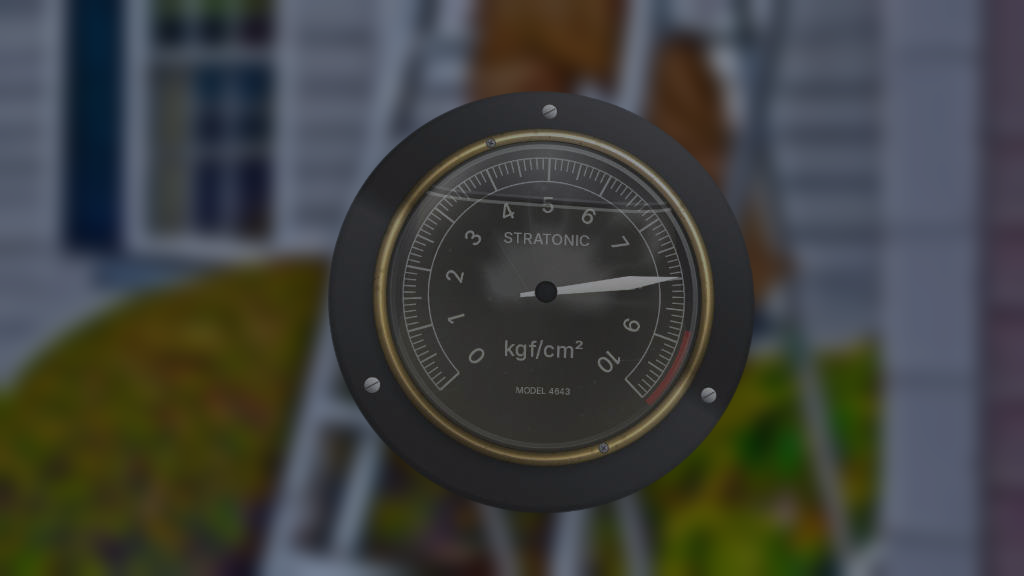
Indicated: 8kg/cm²
